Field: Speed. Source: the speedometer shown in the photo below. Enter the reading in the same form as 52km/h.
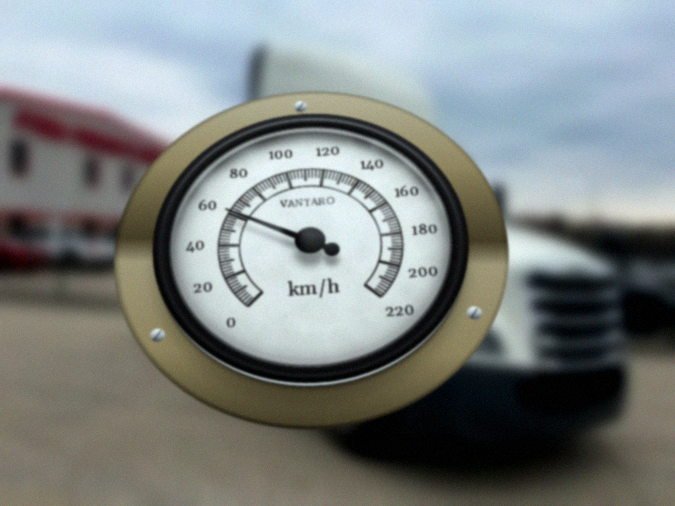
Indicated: 60km/h
